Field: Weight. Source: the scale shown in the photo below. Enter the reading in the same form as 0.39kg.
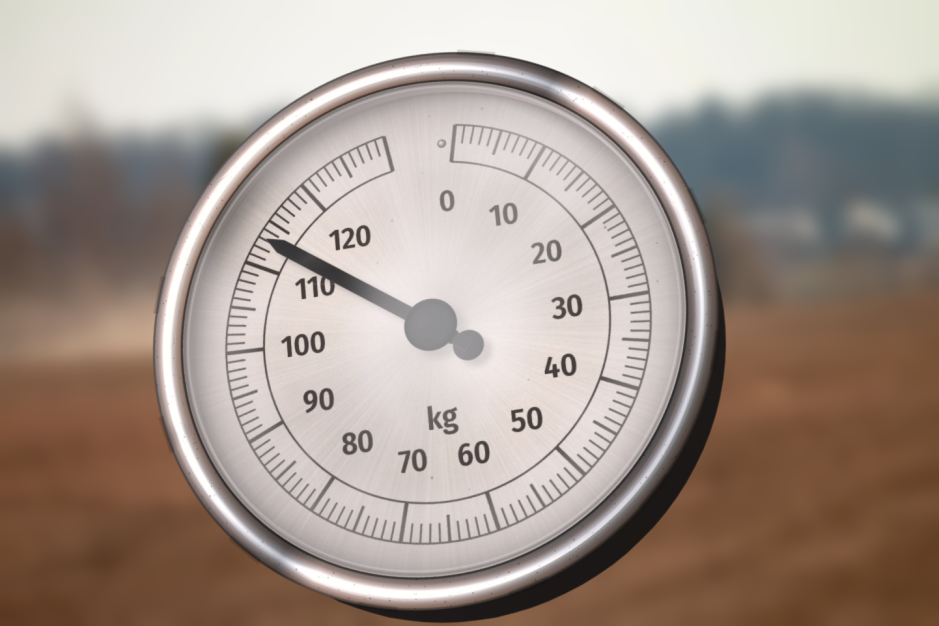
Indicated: 113kg
